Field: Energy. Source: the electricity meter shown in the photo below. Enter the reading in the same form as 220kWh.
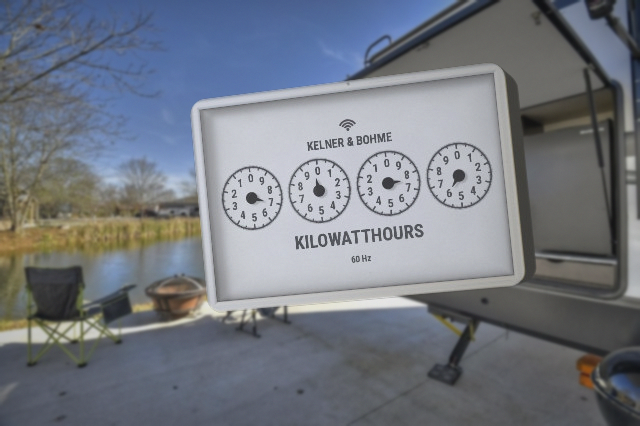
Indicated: 6976kWh
